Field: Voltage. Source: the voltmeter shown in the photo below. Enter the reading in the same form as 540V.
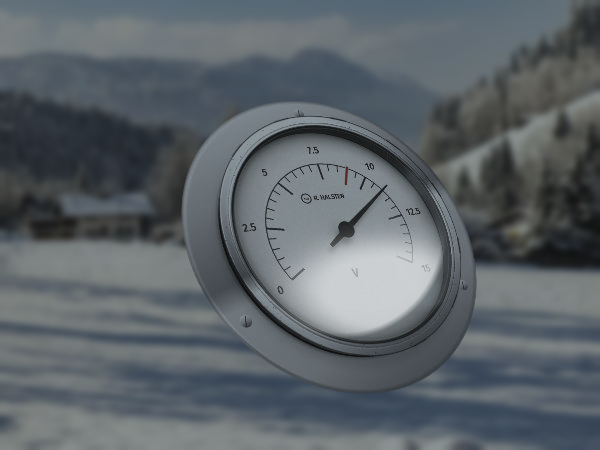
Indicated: 11V
